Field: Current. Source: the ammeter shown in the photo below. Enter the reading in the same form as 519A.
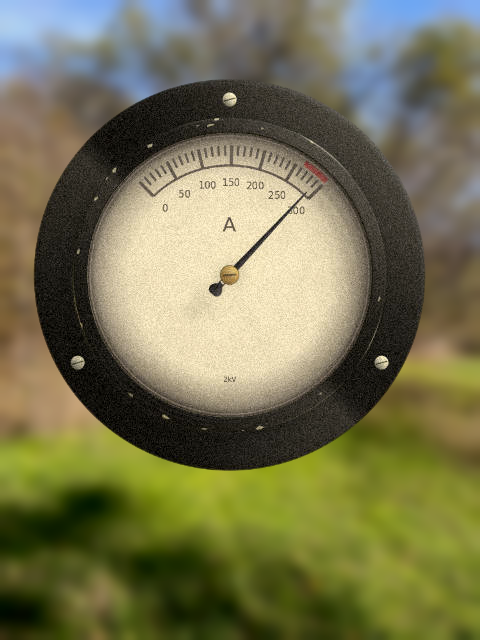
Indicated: 290A
